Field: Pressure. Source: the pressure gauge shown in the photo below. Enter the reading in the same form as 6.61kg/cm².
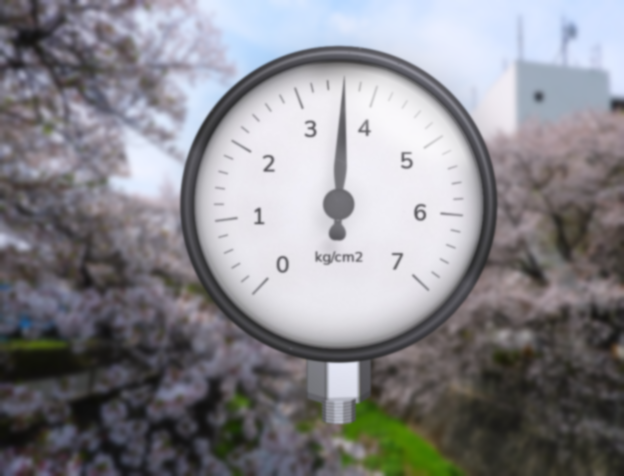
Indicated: 3.6kg/cm²
